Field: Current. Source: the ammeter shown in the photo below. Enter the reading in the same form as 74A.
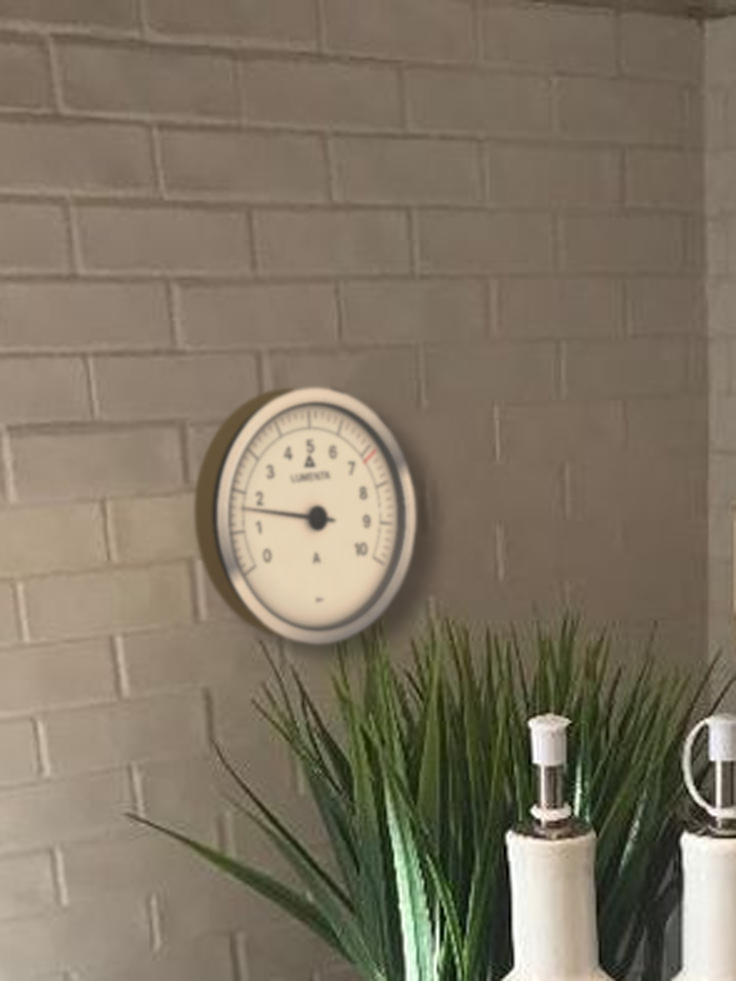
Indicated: 1.6A
